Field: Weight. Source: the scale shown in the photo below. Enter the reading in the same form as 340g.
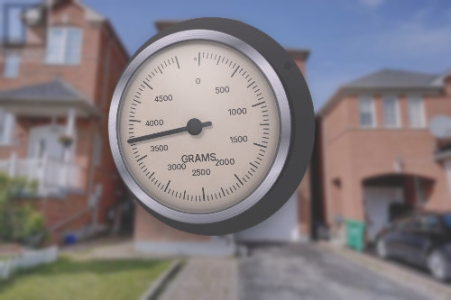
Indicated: 3750g
